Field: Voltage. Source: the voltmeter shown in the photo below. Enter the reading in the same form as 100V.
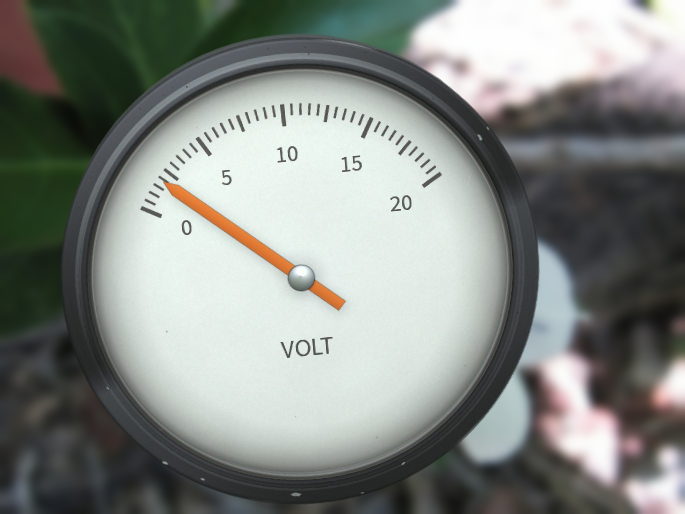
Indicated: 2V
